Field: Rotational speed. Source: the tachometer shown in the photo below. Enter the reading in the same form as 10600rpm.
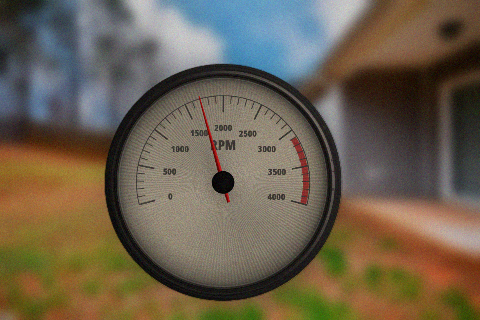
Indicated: 1700rpm
